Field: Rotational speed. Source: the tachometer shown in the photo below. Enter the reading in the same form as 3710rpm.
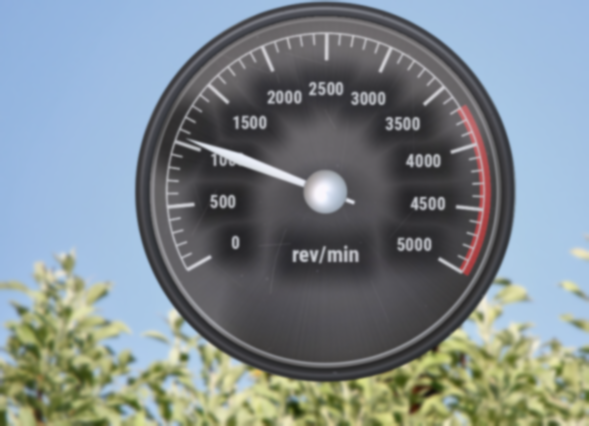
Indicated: 1050rpm
